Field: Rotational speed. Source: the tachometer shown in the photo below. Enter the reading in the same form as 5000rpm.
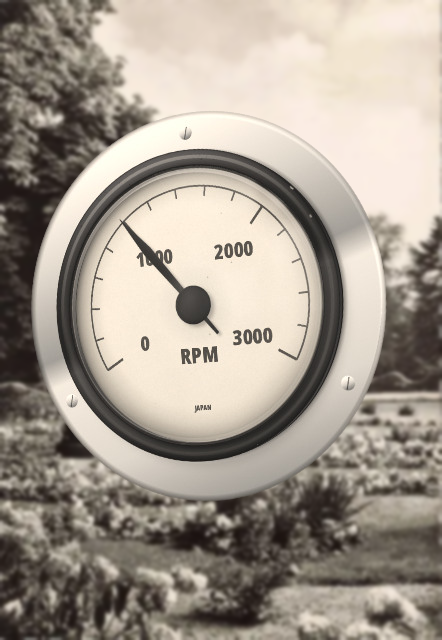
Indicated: 1000rpm
